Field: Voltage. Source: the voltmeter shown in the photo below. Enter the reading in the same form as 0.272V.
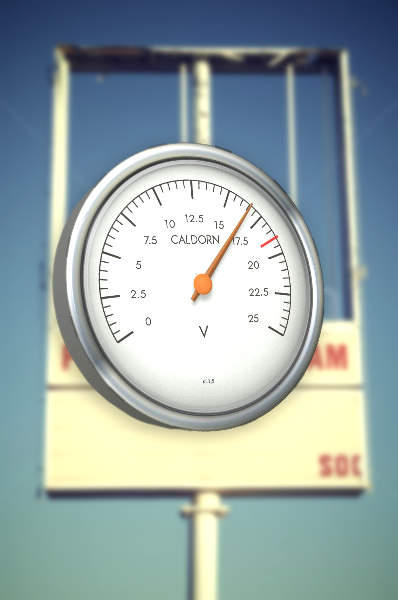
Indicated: 16.5V
